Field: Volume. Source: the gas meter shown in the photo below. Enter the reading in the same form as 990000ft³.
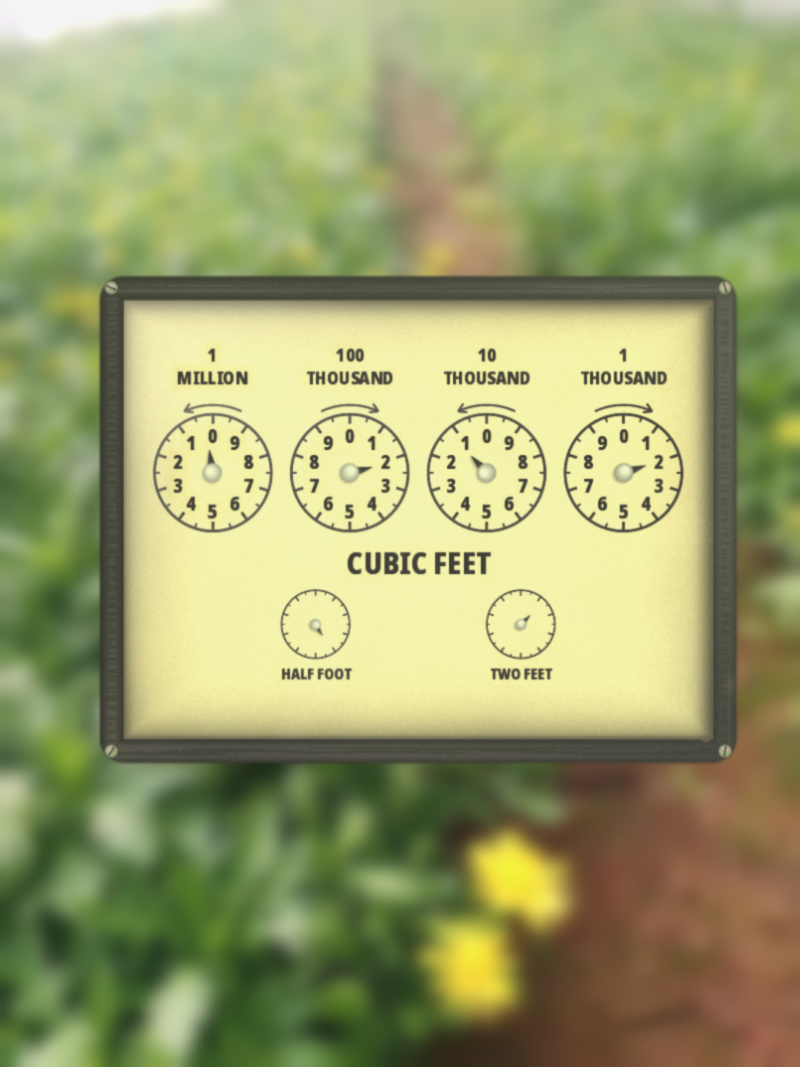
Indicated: 21200ft³
